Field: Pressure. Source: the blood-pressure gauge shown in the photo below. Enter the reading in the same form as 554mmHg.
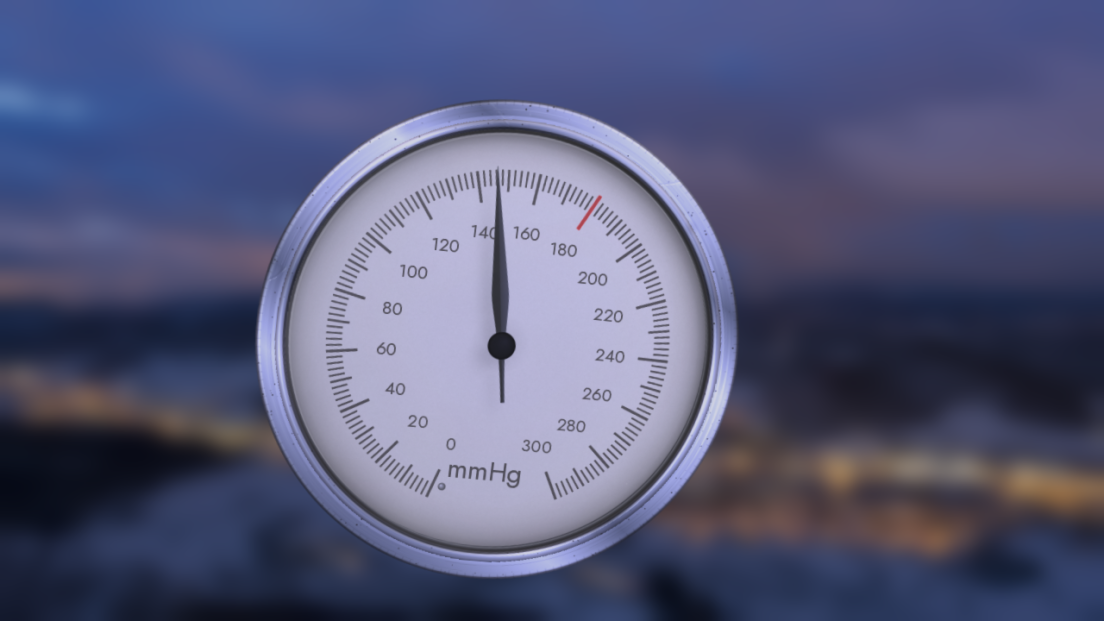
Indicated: 146mmHg
